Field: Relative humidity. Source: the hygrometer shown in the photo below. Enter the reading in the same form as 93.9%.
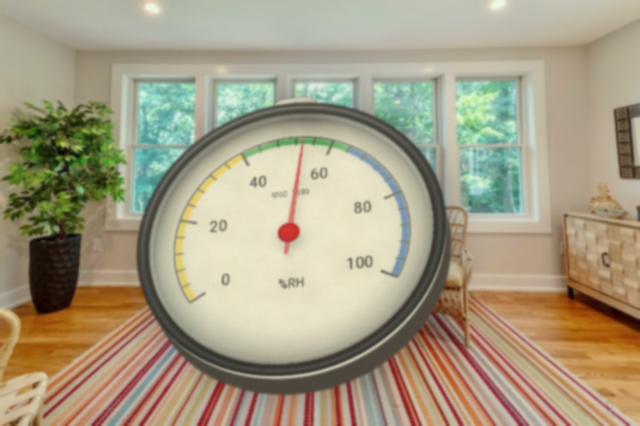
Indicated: 54%
